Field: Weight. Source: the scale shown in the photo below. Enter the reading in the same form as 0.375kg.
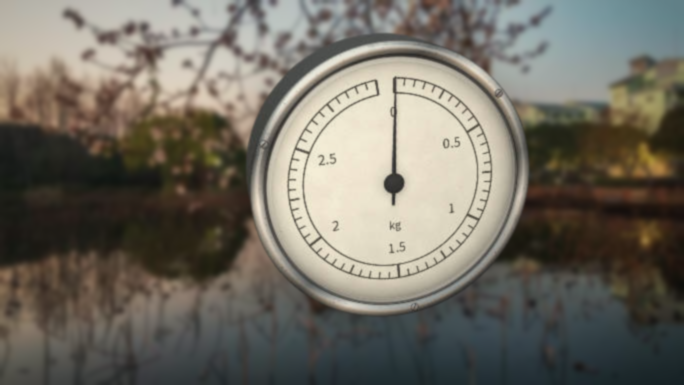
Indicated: 0kg
